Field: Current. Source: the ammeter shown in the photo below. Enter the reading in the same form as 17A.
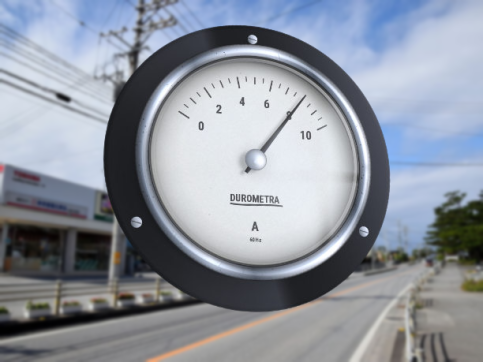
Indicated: 8A
